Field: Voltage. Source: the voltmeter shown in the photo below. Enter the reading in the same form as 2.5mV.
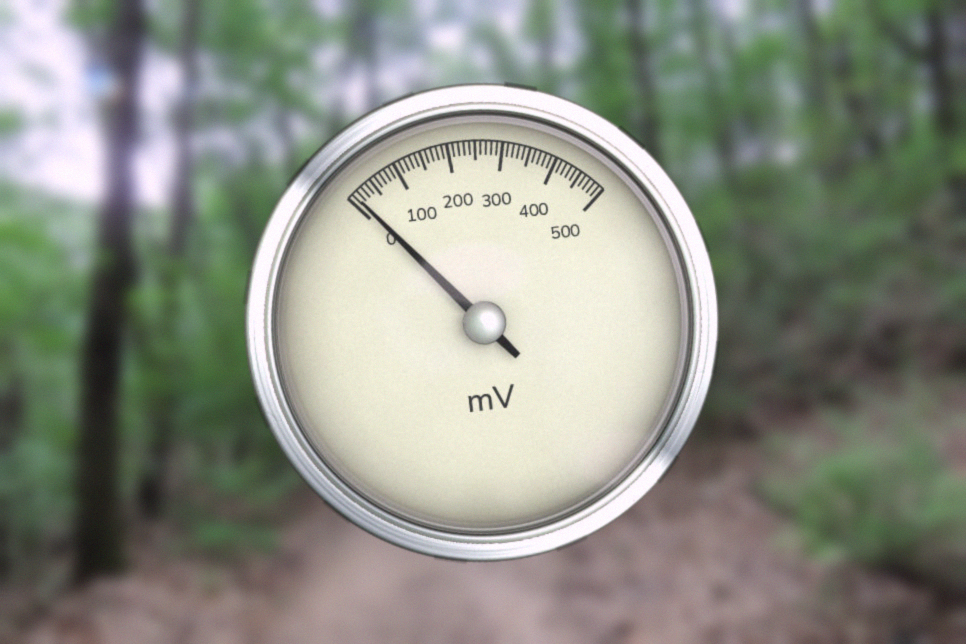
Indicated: 10mV
